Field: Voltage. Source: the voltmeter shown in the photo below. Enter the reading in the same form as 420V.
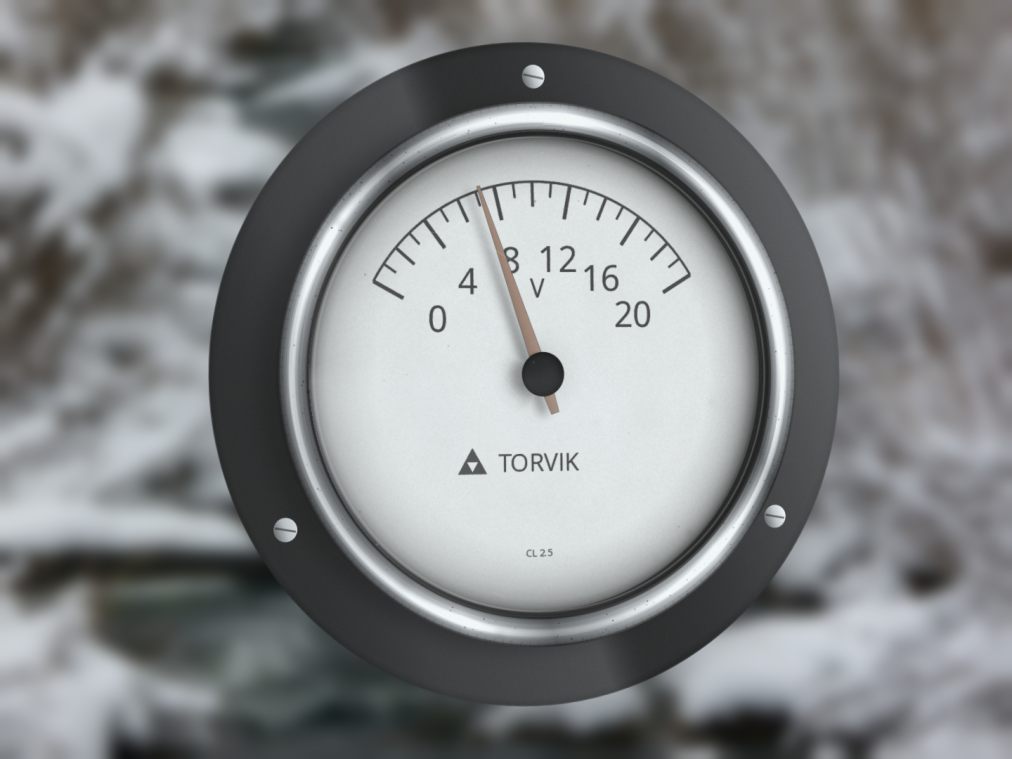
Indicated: 7V
